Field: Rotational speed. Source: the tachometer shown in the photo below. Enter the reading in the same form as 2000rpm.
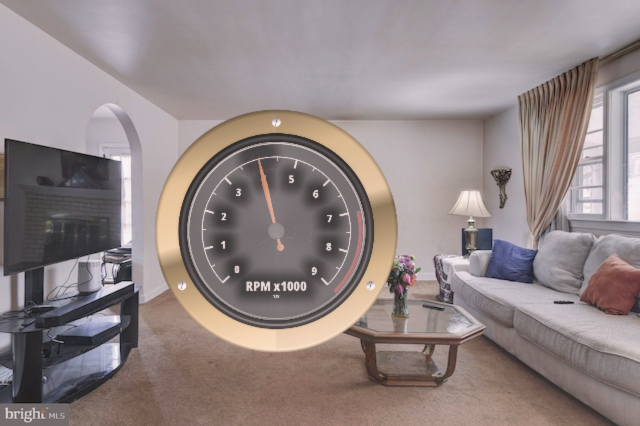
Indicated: 4000rpm
